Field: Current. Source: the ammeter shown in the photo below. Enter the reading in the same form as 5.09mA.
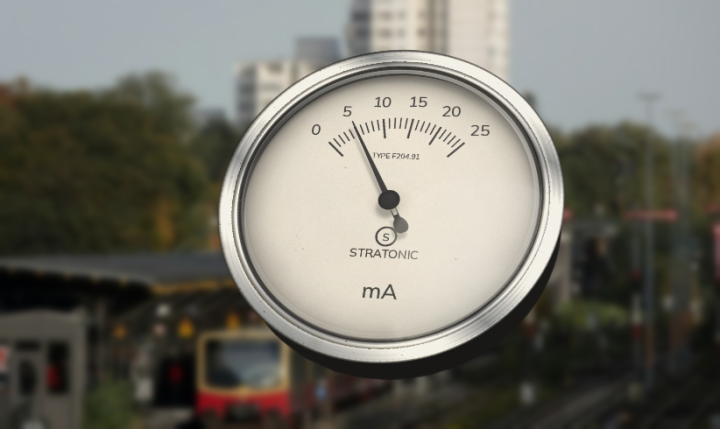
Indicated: 5mA
